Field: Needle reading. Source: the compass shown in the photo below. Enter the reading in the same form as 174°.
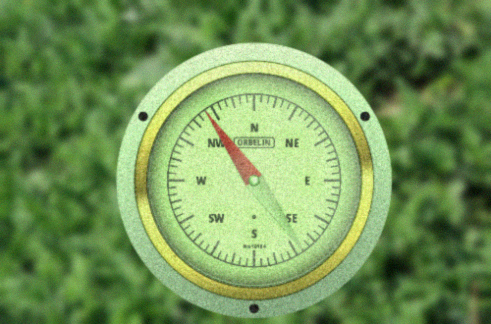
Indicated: 325°
